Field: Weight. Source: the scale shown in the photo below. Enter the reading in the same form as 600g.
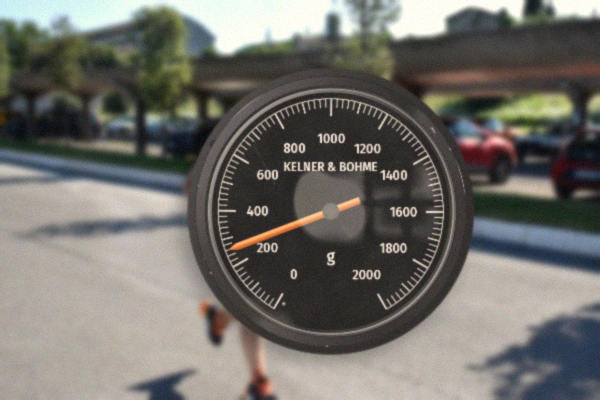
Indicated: 260g
